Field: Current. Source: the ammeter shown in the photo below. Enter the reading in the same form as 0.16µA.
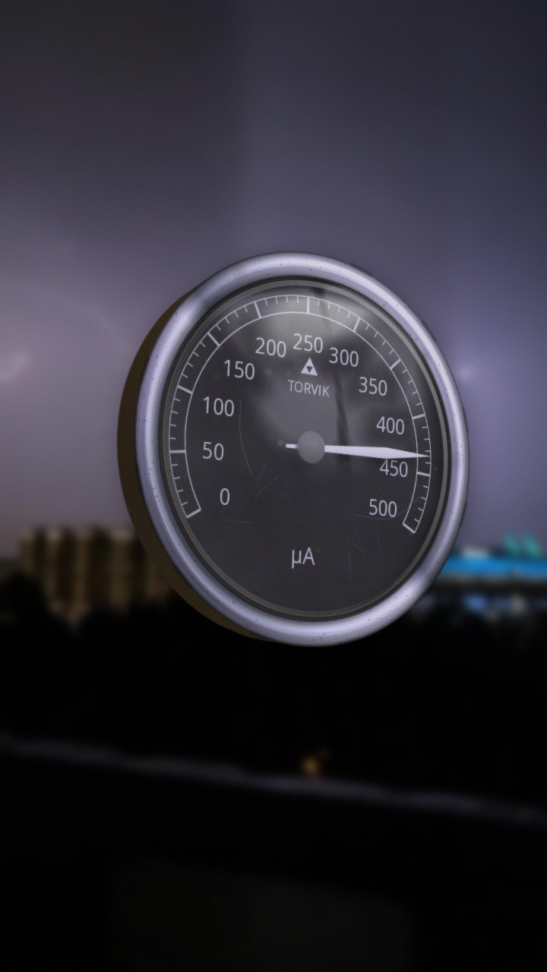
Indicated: 435µA
